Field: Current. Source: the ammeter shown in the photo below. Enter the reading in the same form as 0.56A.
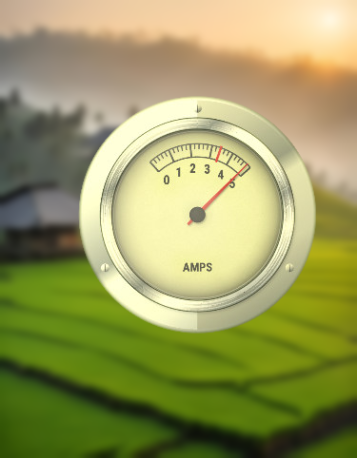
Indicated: 4.8A
